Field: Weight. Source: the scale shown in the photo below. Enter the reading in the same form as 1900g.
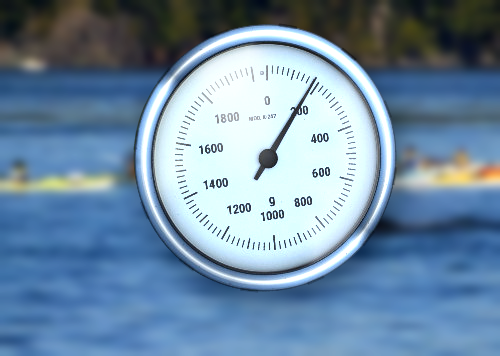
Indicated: 180g
